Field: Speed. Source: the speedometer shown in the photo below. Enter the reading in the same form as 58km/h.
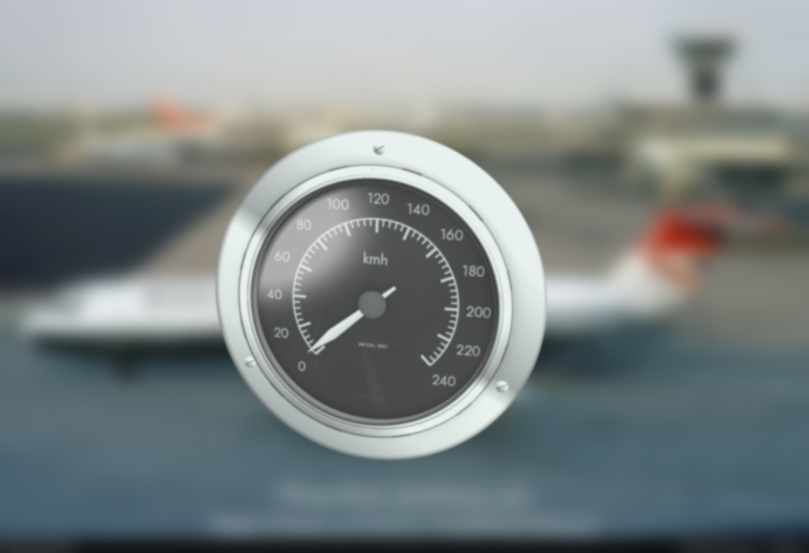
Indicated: 4km/h
